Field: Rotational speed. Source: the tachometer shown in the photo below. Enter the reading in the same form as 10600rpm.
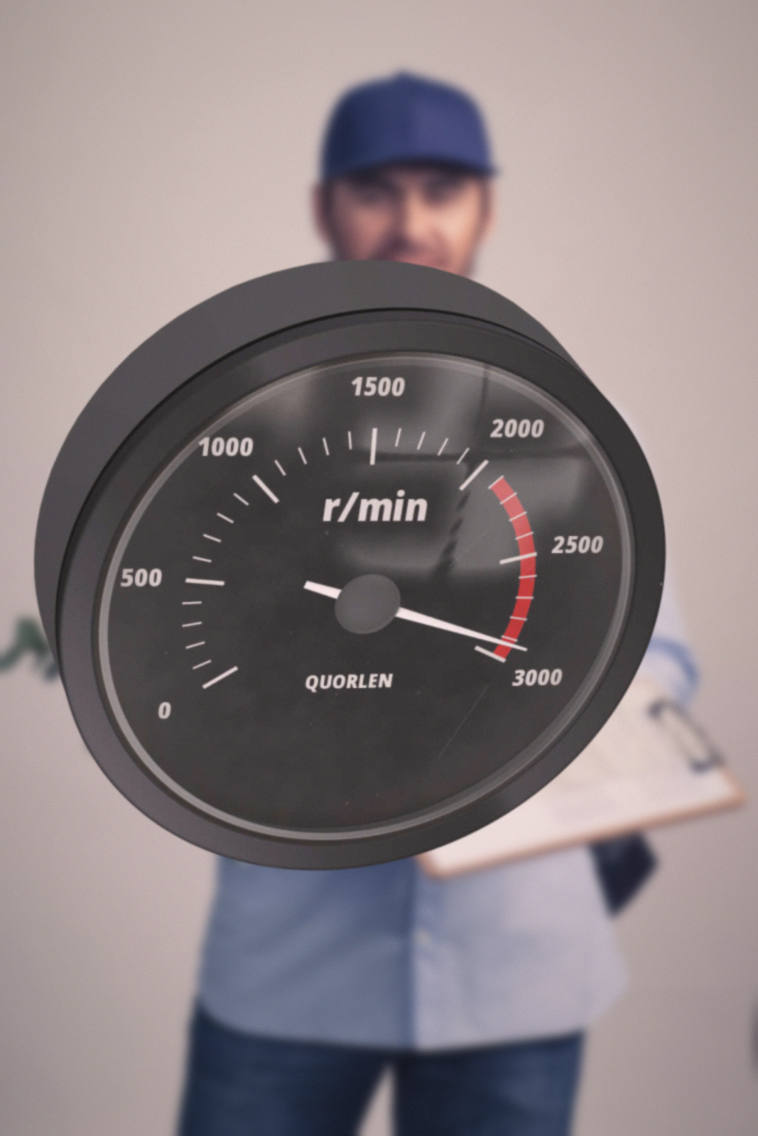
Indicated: 2900rpm
